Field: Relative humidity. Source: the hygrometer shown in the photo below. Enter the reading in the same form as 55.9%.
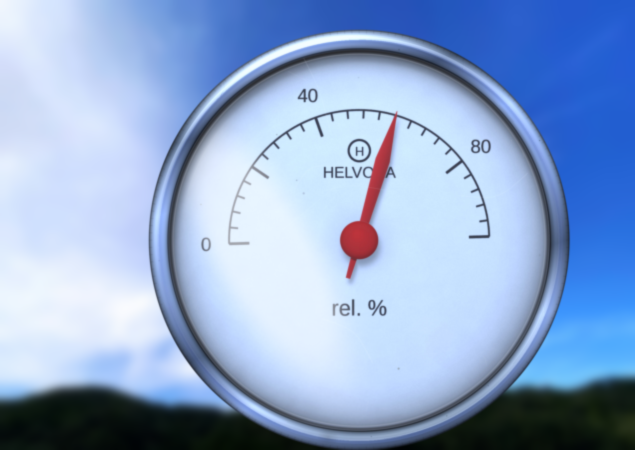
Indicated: 60%
